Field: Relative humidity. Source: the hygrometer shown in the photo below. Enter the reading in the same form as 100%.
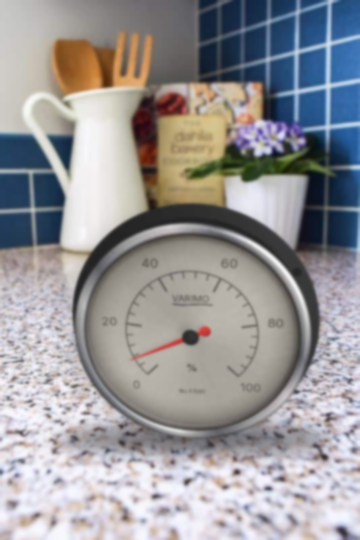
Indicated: 8%
